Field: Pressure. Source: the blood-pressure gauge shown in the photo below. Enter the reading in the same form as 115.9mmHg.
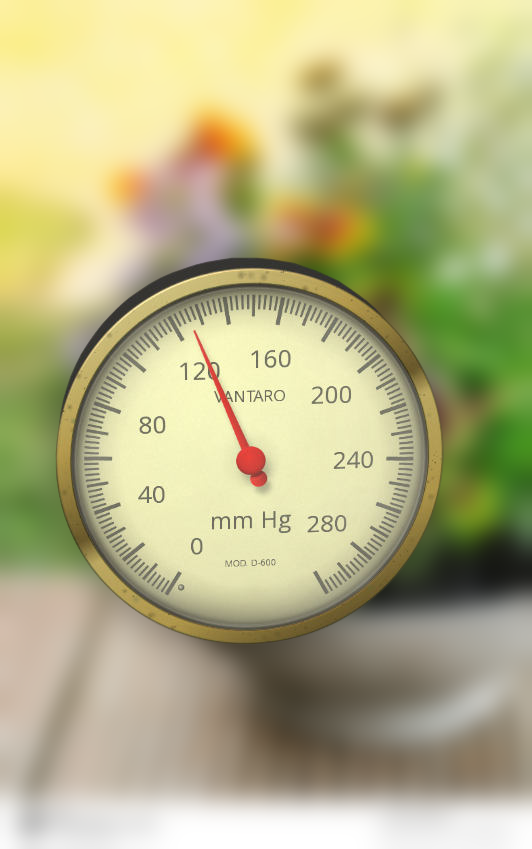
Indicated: 126mmHg
